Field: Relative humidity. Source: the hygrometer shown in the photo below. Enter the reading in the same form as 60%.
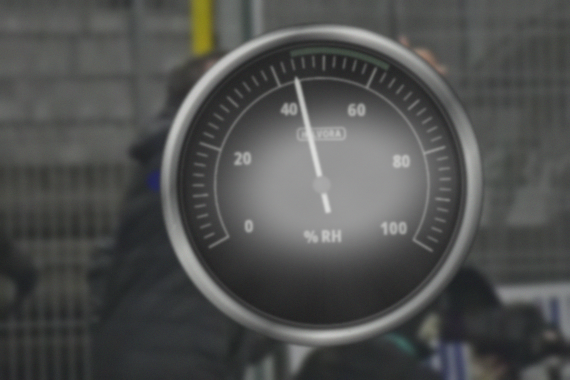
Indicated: 44%
